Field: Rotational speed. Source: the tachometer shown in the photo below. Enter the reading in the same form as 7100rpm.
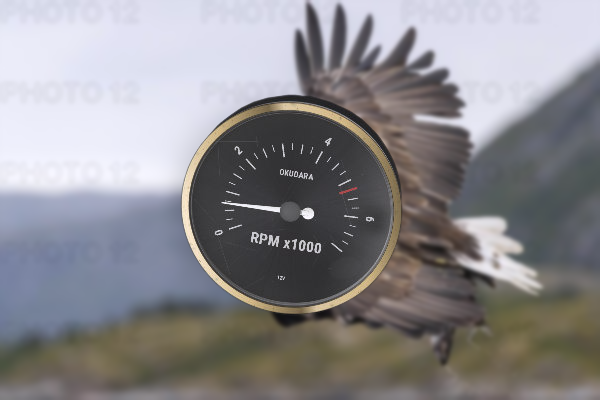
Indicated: 750rpm
